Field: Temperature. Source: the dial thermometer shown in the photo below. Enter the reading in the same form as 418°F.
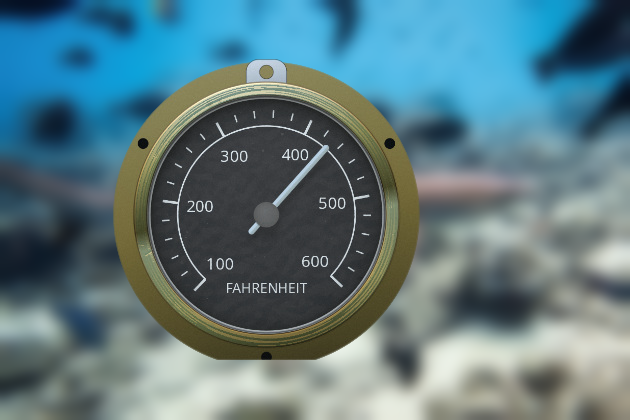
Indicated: 430°F
